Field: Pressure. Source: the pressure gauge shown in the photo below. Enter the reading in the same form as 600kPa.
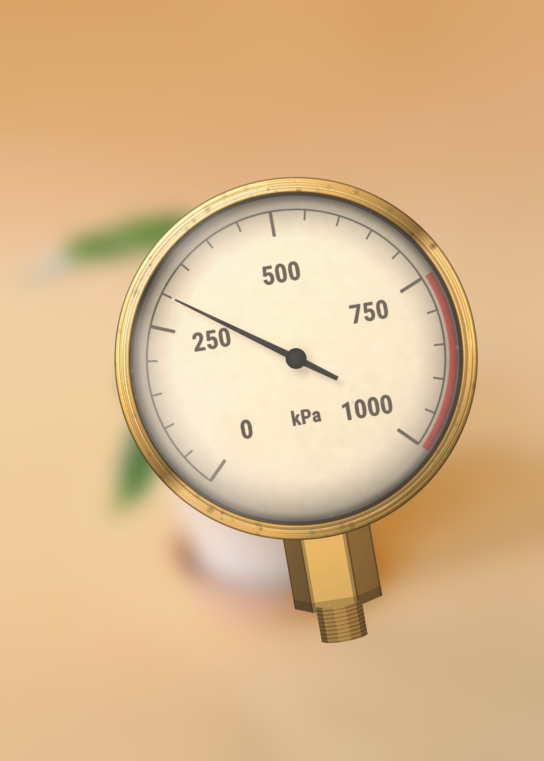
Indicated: 300kPa
